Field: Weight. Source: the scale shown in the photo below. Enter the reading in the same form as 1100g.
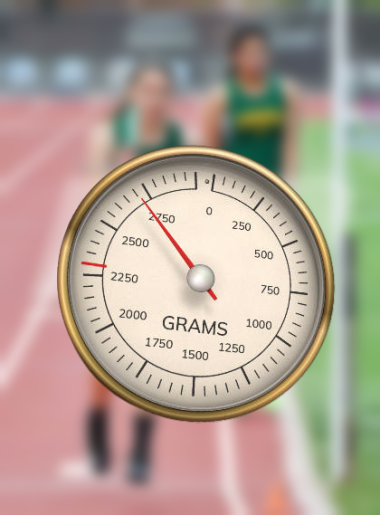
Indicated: 2700g
